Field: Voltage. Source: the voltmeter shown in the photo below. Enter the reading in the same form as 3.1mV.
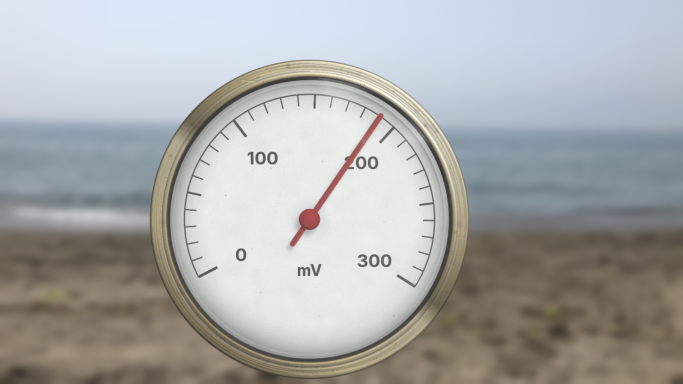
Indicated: 190mV
